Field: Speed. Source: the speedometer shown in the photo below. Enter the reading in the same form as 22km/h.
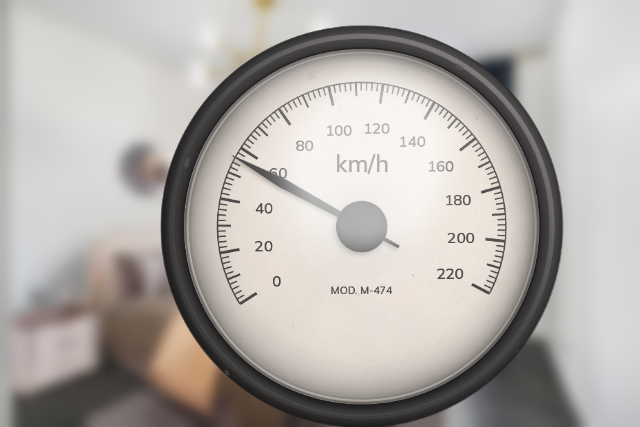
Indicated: 56km/h
